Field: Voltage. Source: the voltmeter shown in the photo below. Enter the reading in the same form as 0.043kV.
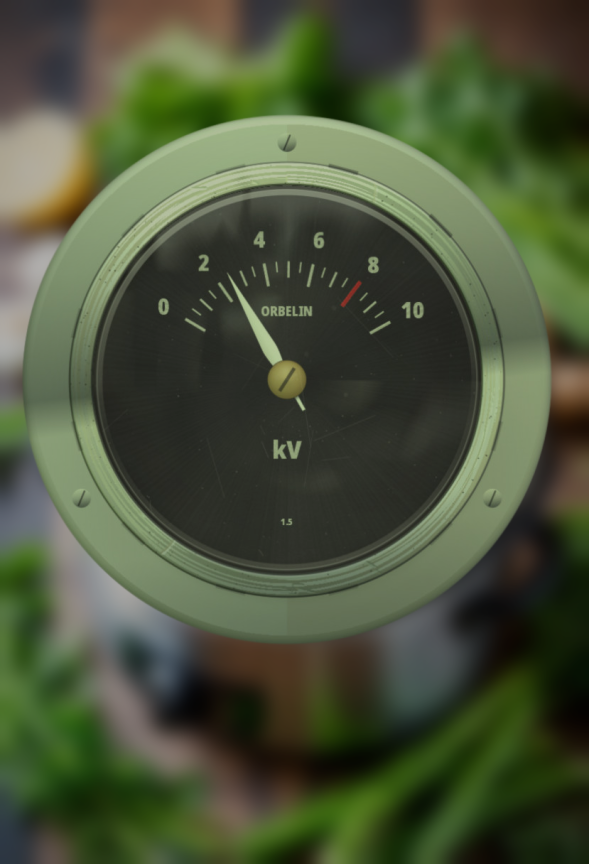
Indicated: 2.5kV
